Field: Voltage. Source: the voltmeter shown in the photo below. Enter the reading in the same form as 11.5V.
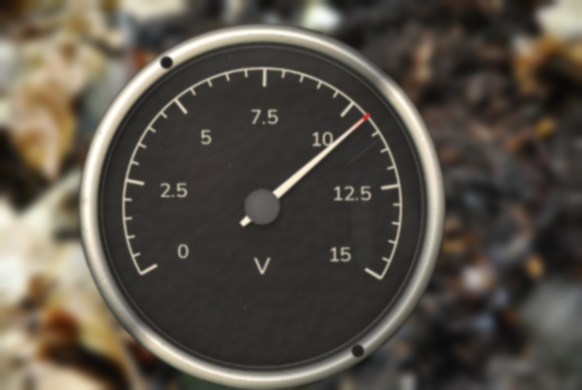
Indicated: 10.5V
